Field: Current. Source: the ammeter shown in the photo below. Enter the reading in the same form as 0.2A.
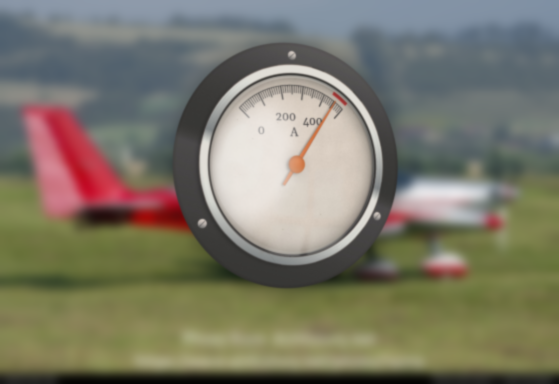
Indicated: 450A
